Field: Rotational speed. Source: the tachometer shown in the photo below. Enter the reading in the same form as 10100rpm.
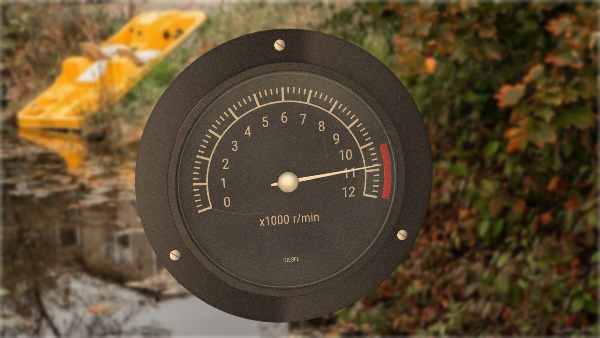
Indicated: 10800rpm
